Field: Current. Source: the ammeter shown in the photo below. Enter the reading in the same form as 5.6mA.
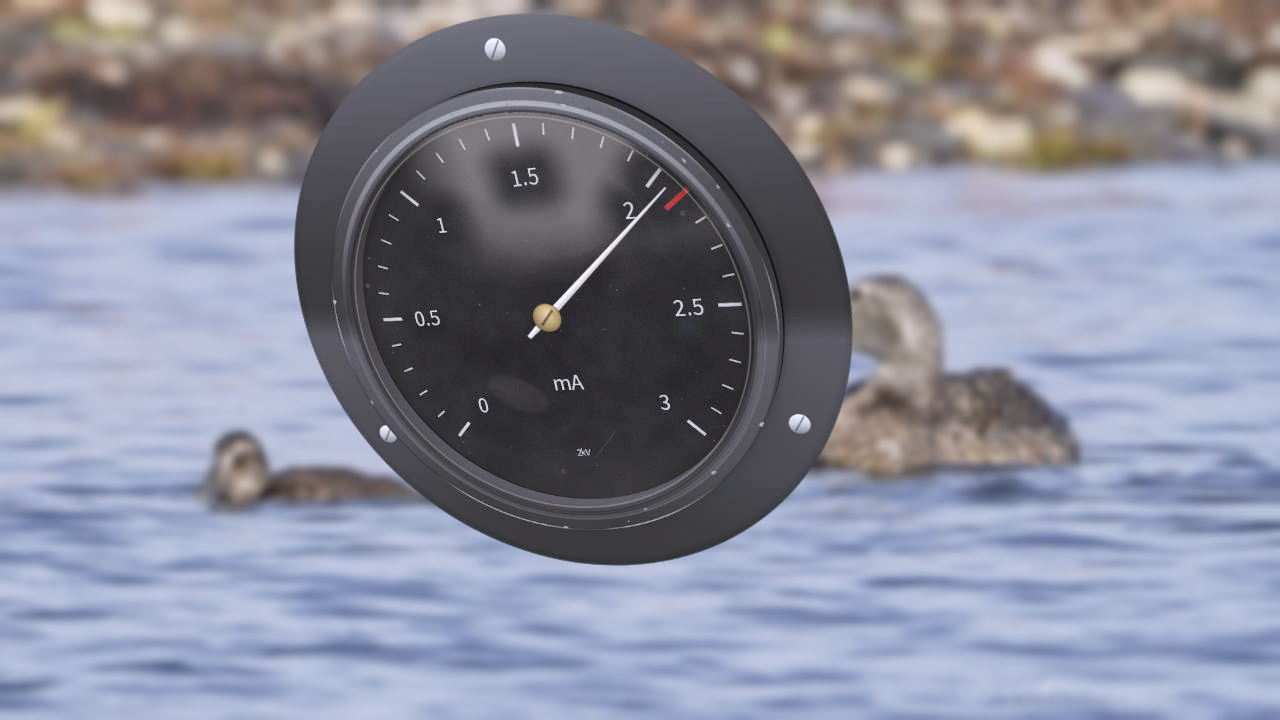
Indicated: 2.05mA
